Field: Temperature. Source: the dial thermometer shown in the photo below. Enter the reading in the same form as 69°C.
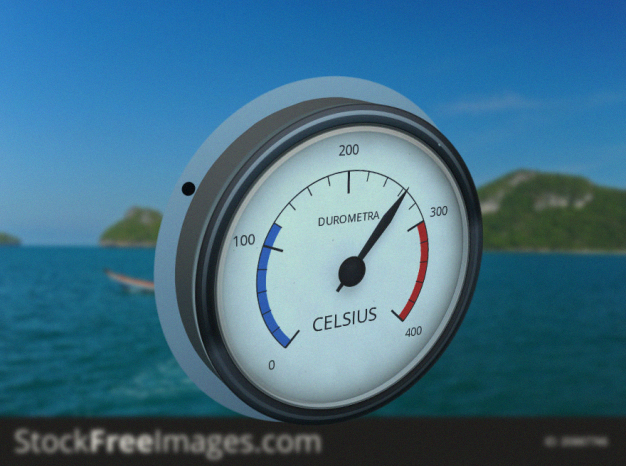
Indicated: 260°C
